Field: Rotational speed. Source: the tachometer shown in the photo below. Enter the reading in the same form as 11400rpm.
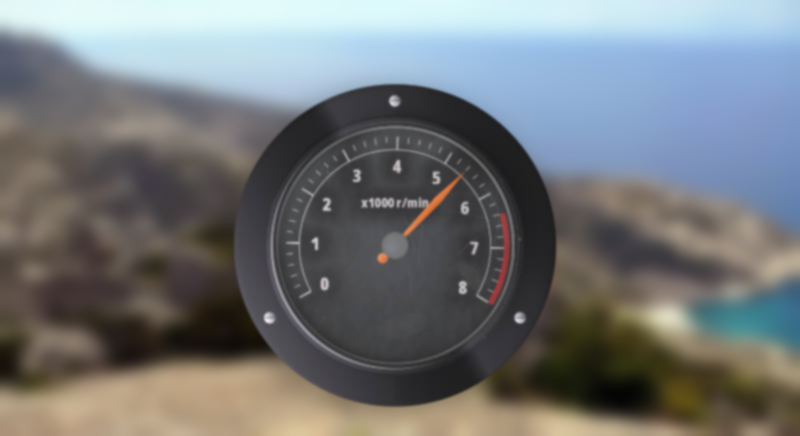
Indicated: 5400rpm
